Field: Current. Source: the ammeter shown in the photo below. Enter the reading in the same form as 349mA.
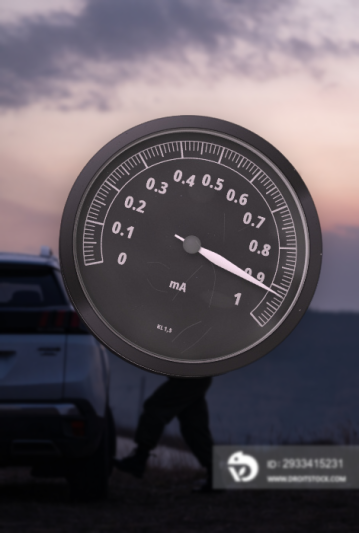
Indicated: 0.92mA
